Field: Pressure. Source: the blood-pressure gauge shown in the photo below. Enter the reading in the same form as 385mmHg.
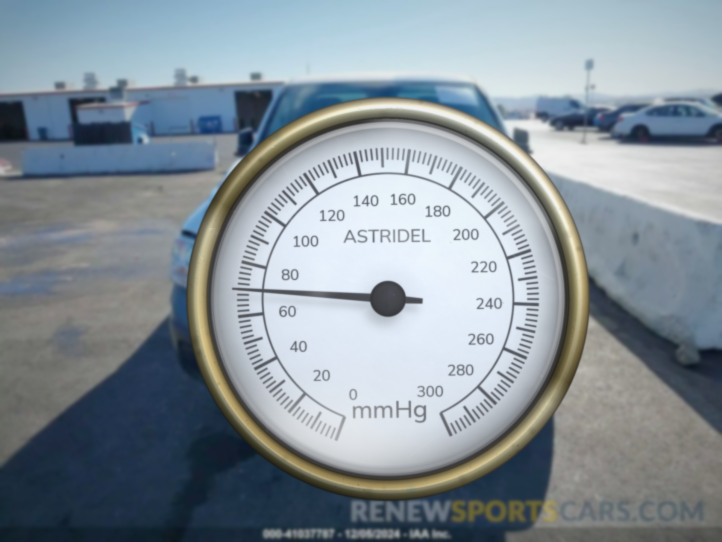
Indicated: 70mmHg
